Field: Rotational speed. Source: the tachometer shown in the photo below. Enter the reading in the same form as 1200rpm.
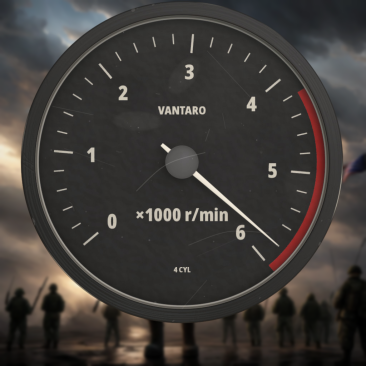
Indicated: 5800rpm
